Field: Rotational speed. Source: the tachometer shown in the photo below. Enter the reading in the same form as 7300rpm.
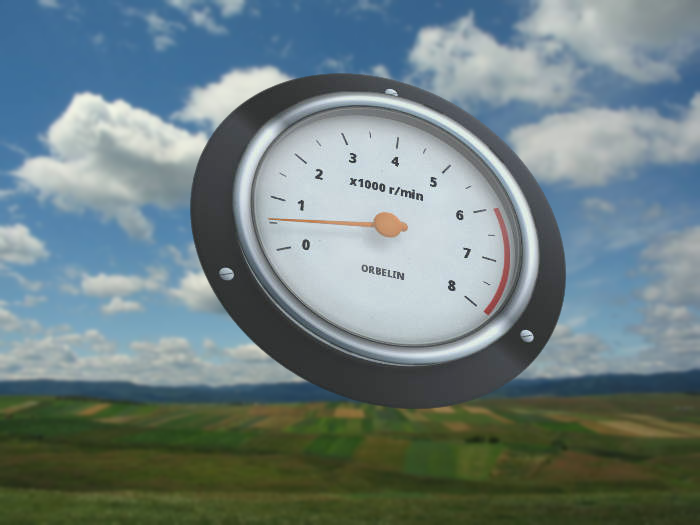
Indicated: 500rpm
